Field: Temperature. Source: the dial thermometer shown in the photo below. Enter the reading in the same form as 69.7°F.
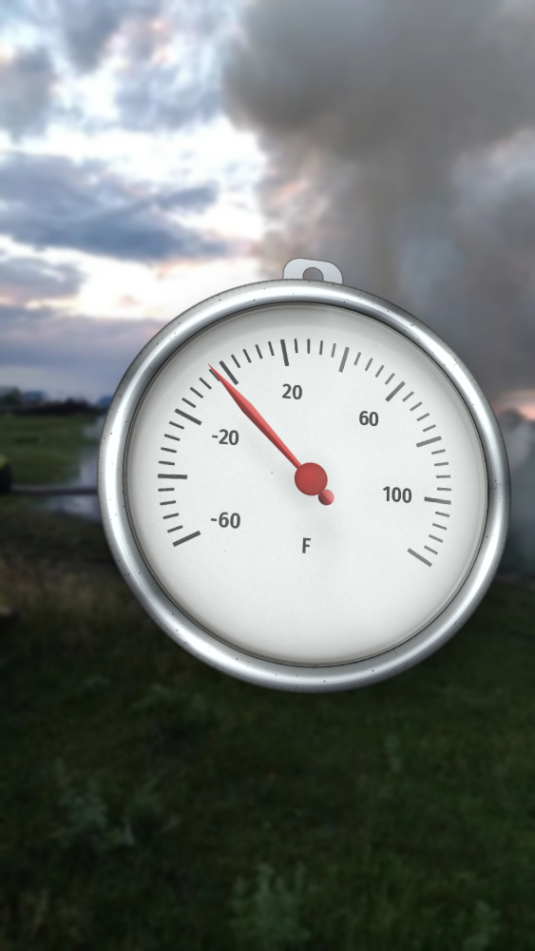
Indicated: -4°F
